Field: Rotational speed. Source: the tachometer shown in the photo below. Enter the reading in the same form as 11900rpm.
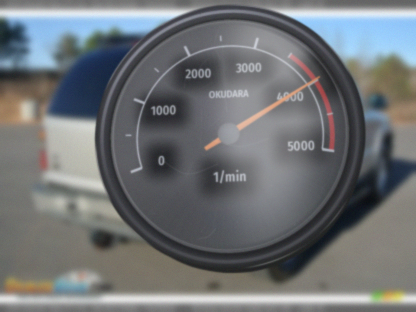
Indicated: 4000rpm
